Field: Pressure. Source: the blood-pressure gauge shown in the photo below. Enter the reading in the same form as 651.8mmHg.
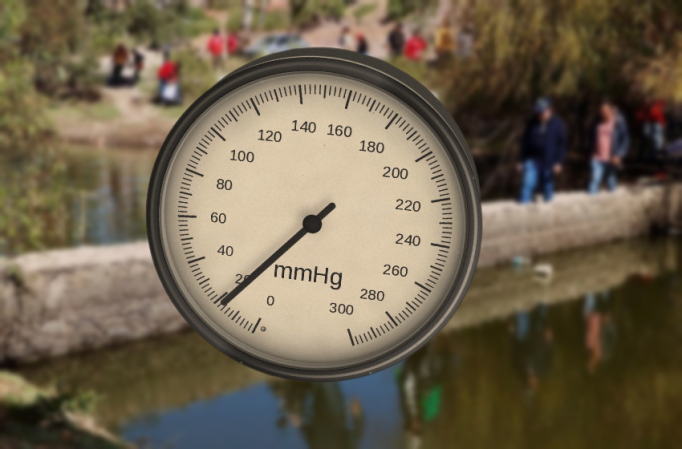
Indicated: 18mmHg
